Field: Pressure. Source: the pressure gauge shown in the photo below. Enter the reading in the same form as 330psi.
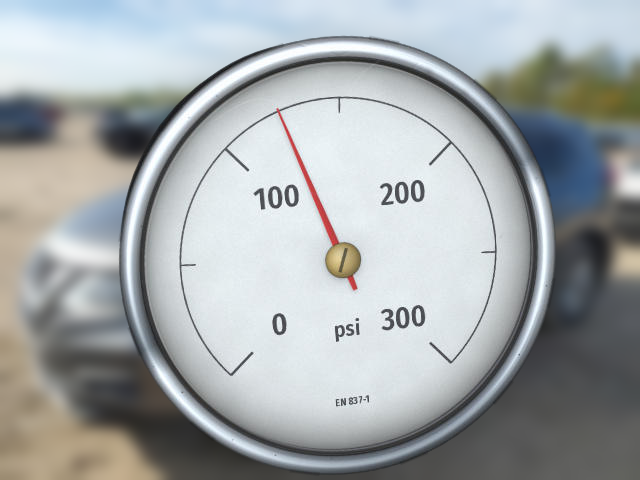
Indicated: 125psi
